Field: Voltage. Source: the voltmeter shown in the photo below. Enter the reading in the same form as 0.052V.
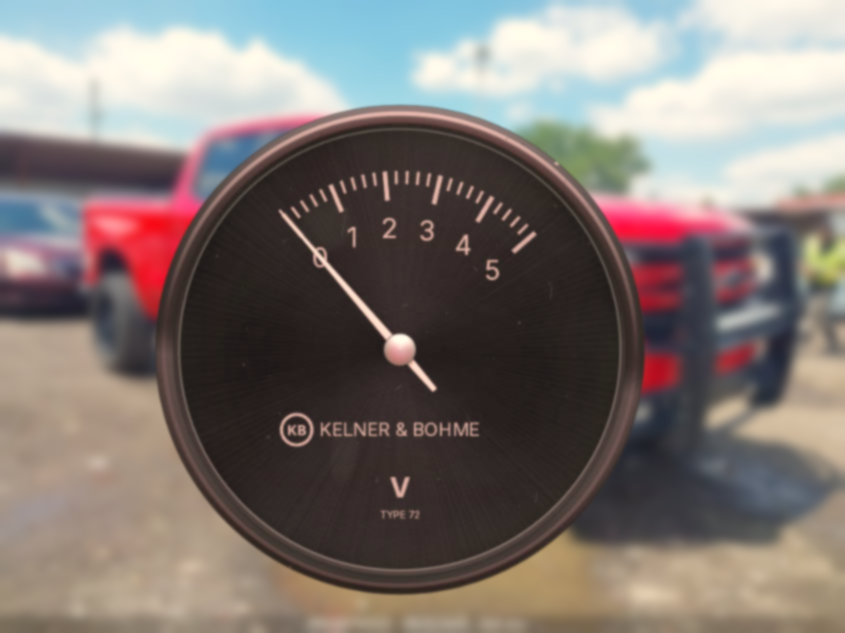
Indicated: 0V
